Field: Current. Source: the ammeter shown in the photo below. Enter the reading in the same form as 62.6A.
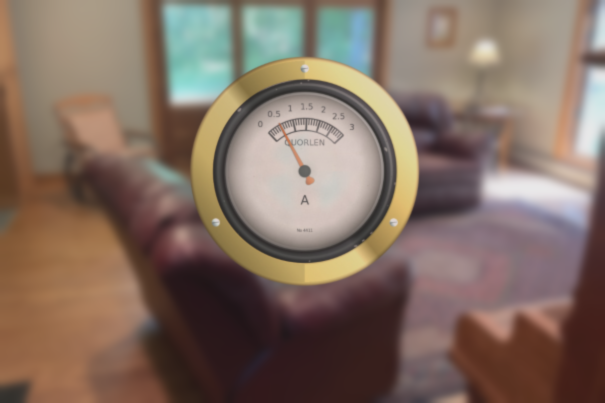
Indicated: 0.5A
